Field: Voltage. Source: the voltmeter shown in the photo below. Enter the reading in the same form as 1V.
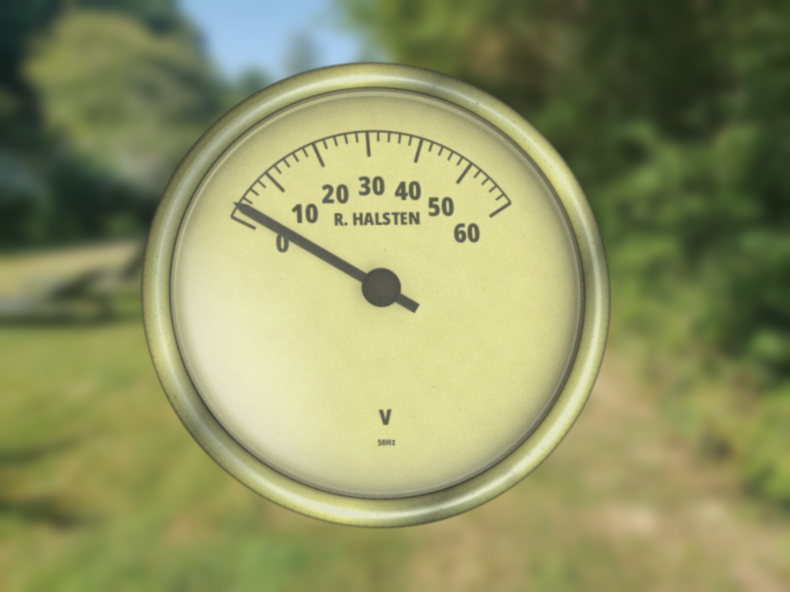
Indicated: 2V
